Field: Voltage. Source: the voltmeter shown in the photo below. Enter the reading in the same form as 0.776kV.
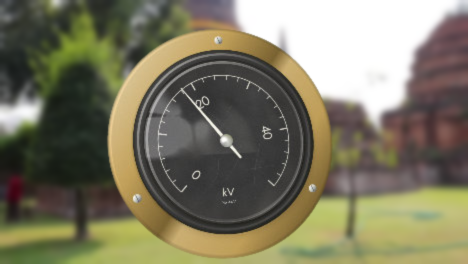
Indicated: 18kV
